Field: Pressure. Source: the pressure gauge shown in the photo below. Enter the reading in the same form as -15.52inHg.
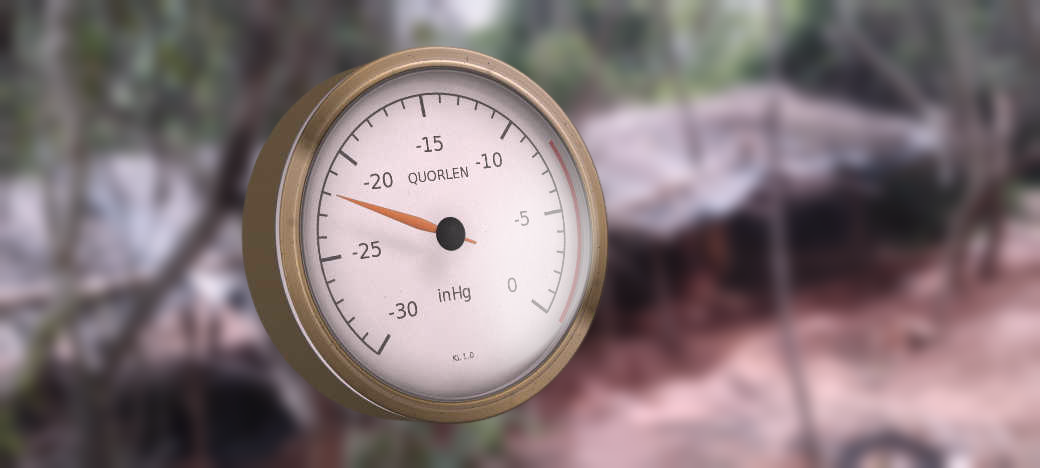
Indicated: -22inHg
